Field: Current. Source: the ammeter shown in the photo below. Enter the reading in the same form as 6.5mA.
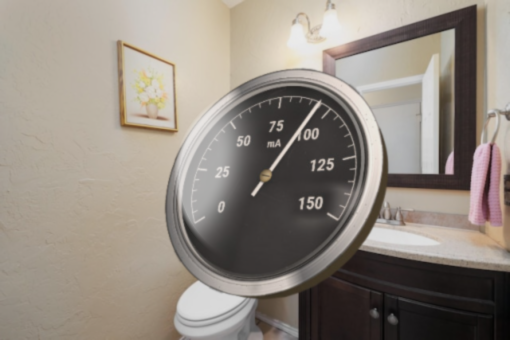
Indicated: 95mA
